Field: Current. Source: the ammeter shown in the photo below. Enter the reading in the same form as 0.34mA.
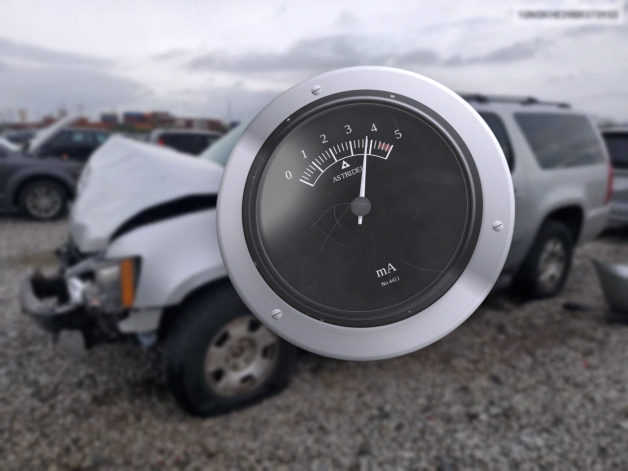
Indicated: 3.8mA
